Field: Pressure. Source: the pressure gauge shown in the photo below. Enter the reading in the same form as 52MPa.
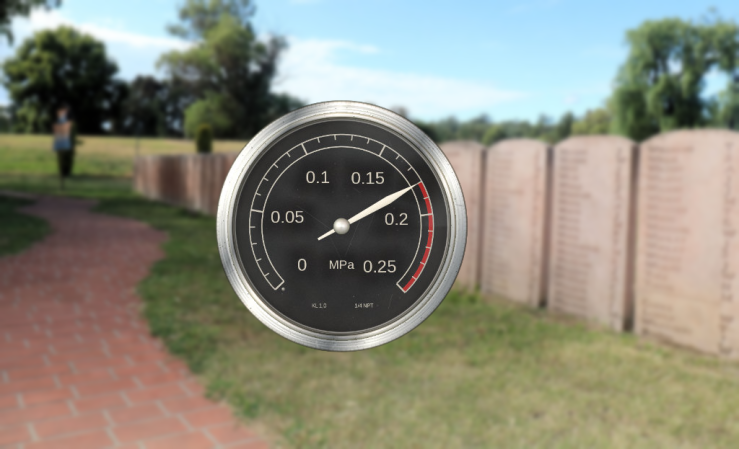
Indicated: 0.18MPa
